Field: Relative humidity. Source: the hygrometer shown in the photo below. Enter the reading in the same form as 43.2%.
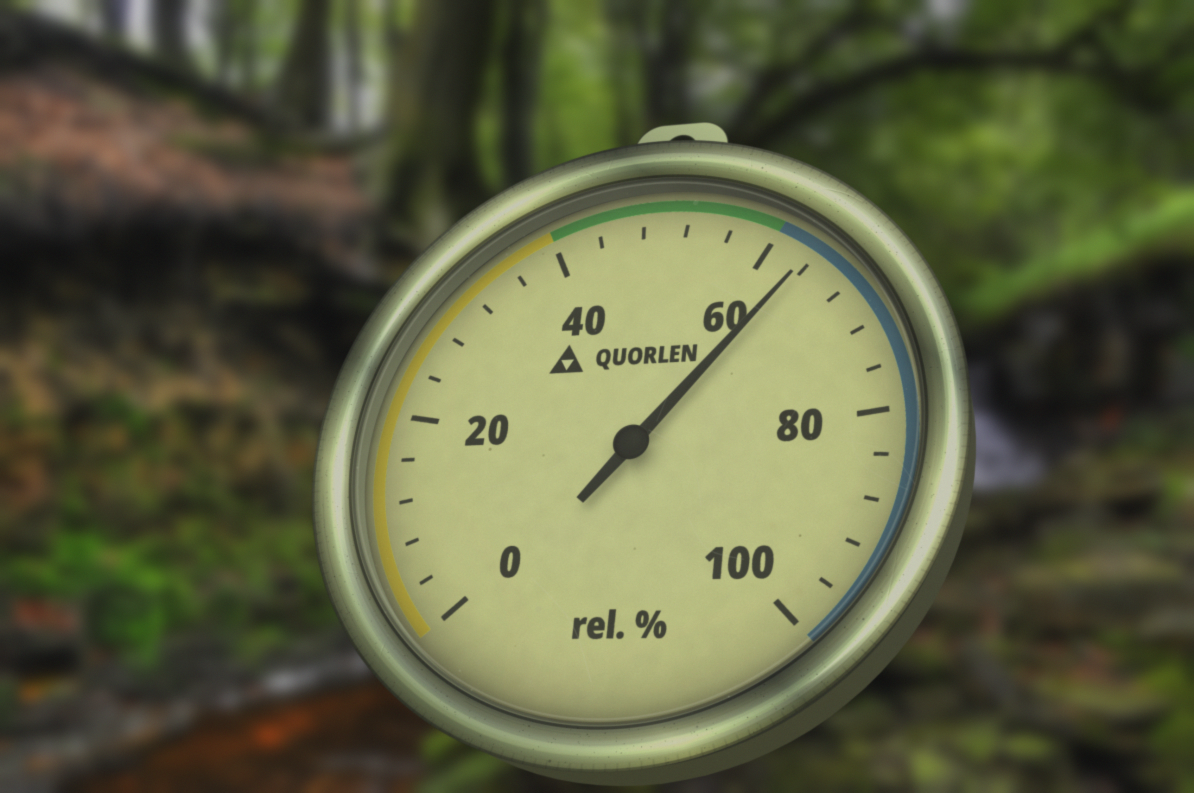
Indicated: 64%
